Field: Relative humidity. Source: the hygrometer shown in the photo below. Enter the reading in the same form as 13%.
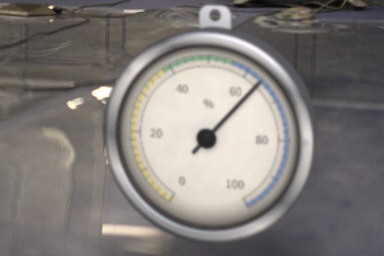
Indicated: 64%
